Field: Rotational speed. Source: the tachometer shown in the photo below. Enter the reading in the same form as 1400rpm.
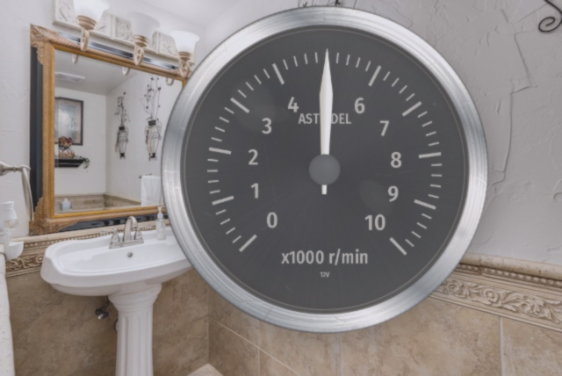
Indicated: 5000rpm
